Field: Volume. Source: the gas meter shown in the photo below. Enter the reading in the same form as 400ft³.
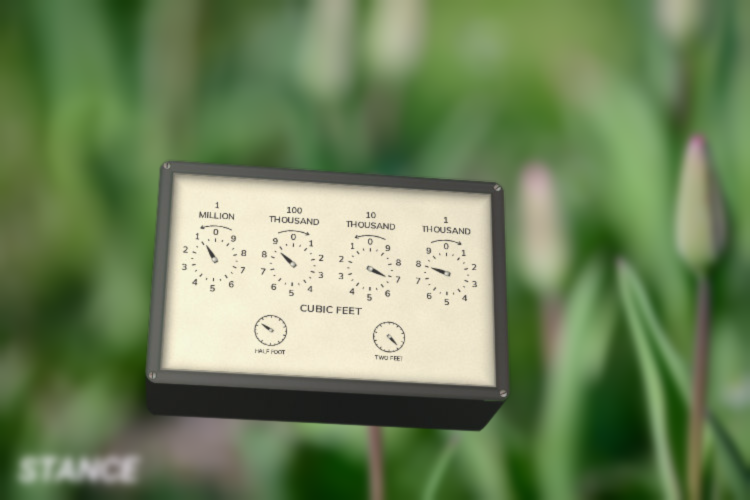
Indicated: 86800ft³
